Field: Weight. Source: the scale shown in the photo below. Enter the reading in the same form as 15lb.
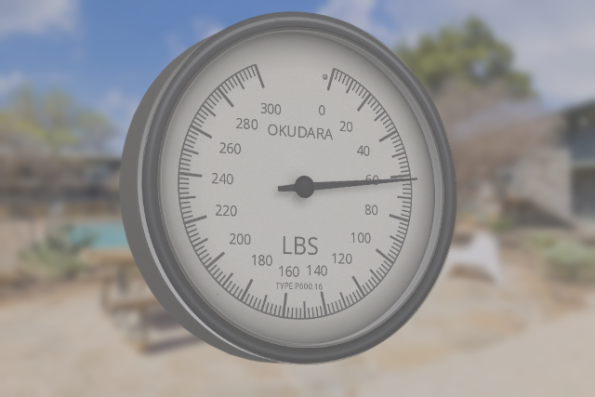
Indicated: 62lb
